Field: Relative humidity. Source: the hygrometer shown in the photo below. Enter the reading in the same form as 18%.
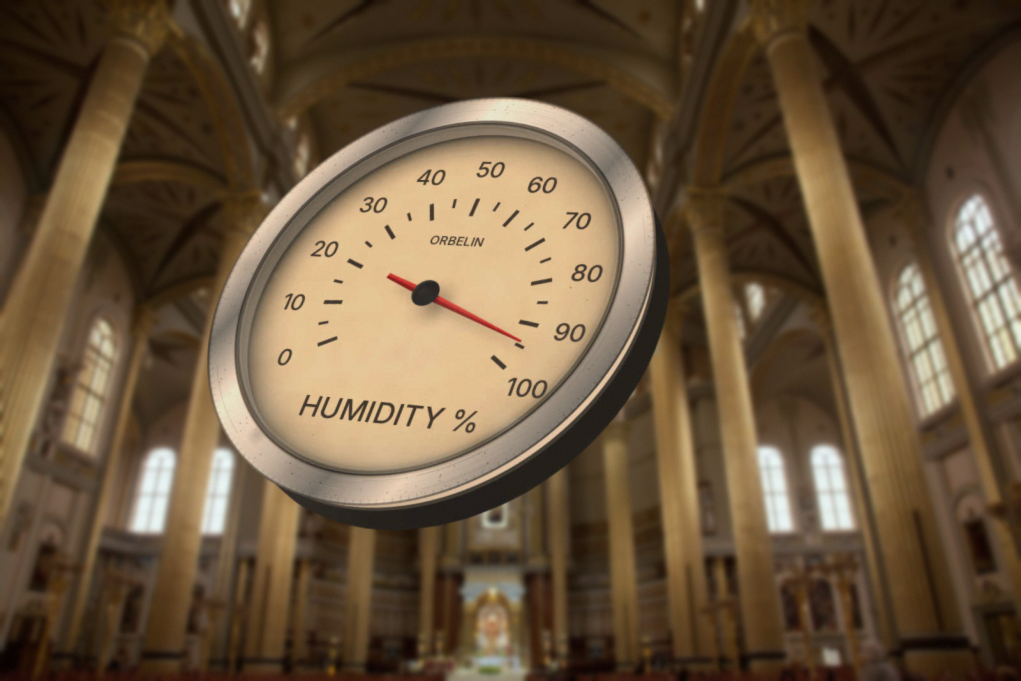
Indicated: 95%
